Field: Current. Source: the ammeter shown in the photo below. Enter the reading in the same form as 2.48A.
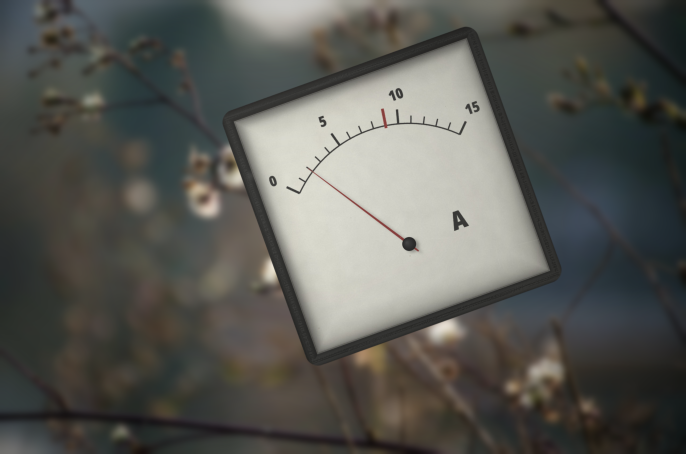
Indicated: 2A
